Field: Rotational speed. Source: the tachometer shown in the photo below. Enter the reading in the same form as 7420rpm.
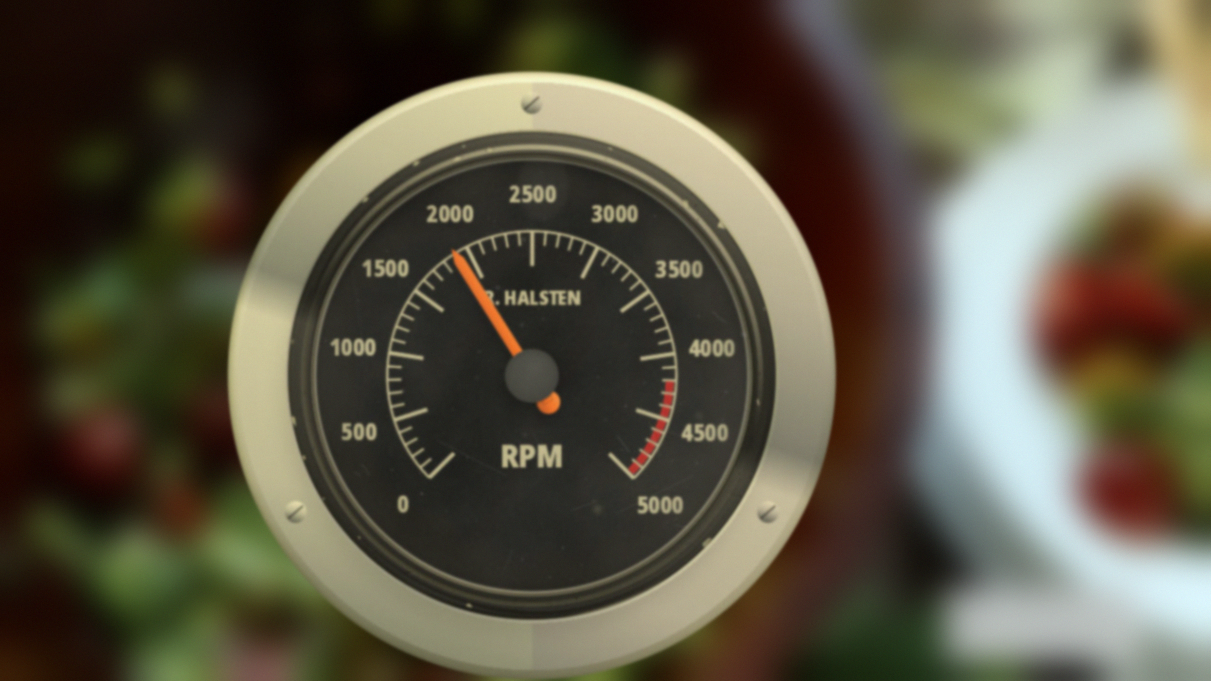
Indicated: 1900rpm
